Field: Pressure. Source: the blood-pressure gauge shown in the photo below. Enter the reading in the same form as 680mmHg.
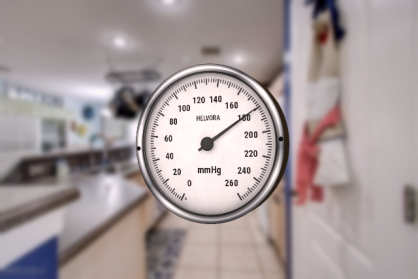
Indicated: 180mmHg
